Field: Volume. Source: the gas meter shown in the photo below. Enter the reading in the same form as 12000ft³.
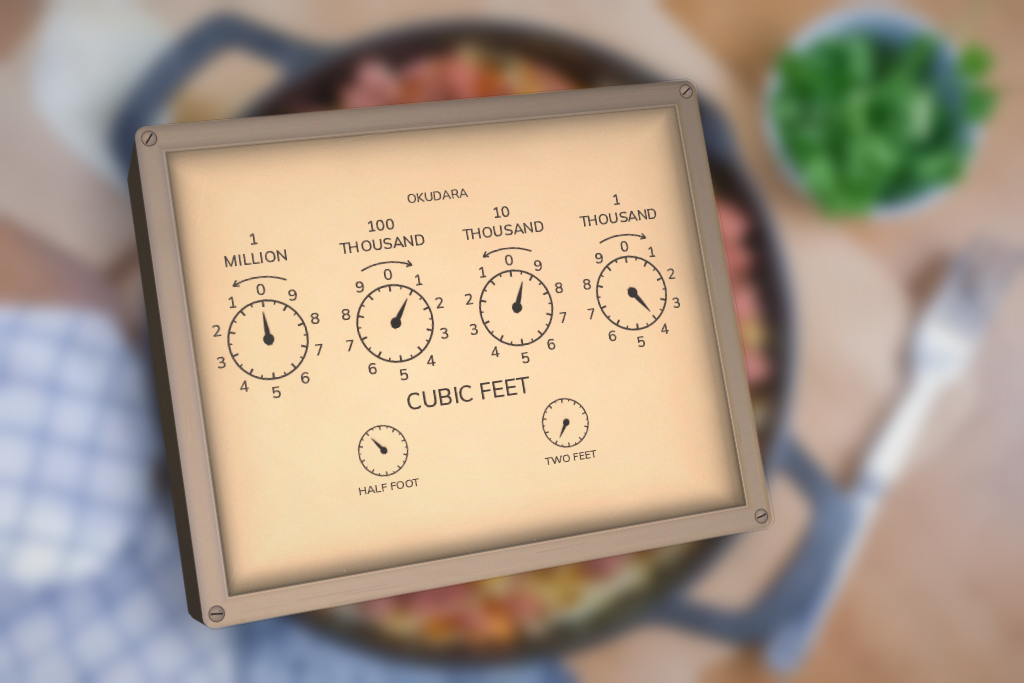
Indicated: 9400ft³
